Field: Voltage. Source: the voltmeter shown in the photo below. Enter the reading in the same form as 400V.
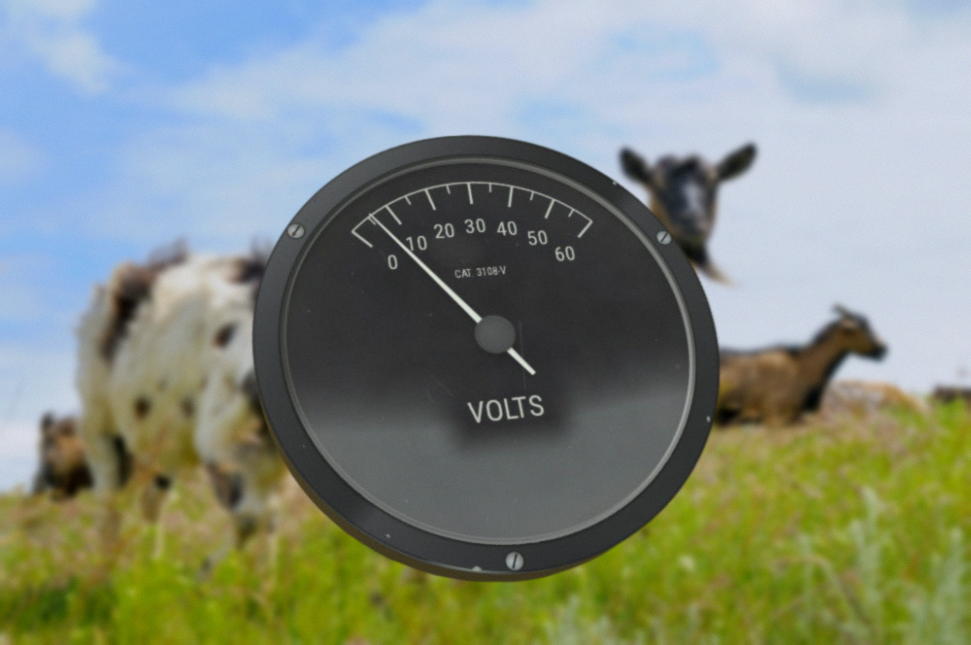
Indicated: 5V
